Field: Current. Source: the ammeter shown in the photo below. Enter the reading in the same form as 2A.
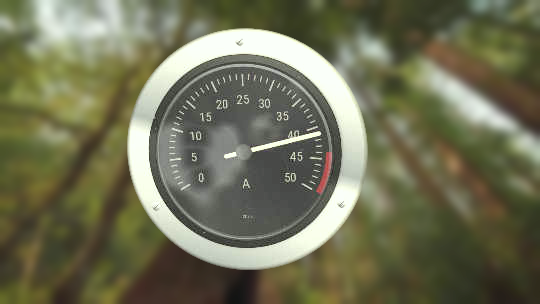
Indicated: 41A
